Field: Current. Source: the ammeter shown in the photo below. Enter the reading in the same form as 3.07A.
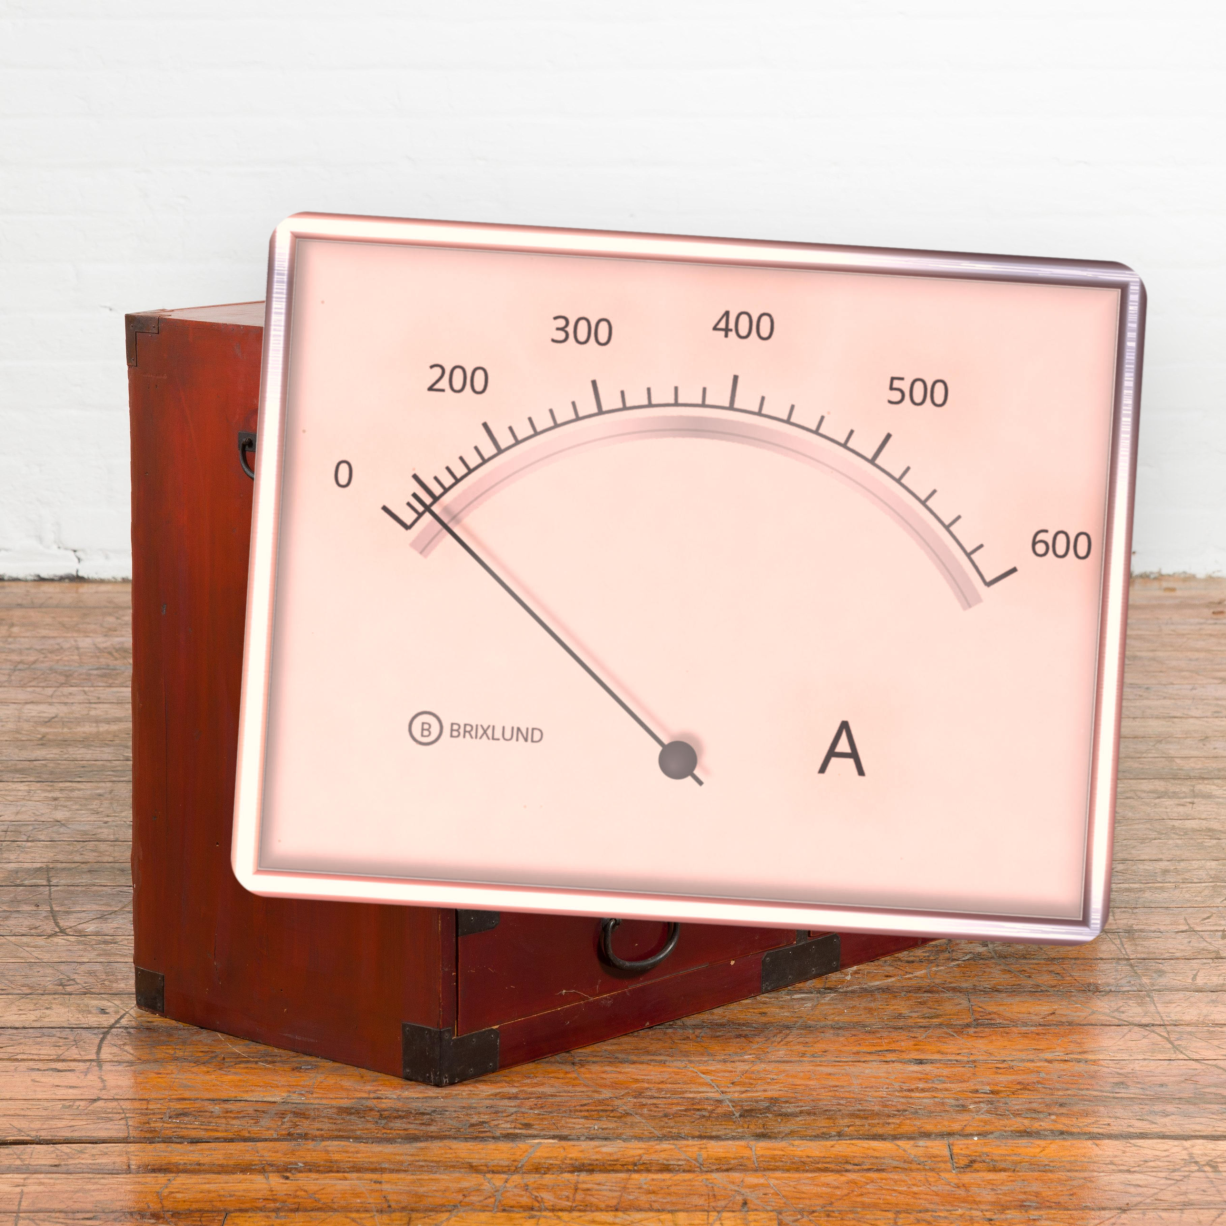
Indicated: 80A
